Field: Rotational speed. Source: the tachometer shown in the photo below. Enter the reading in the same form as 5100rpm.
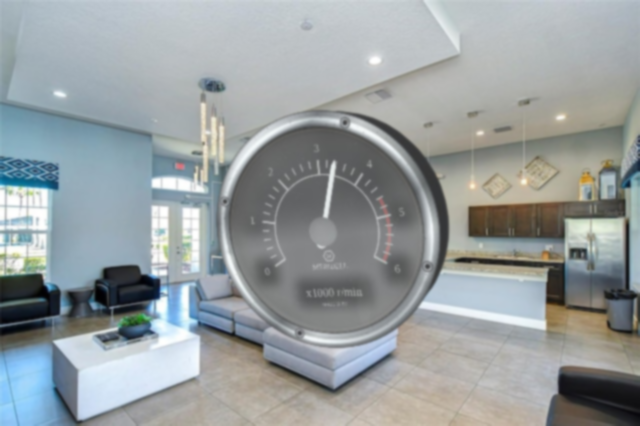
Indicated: 3400rpm
